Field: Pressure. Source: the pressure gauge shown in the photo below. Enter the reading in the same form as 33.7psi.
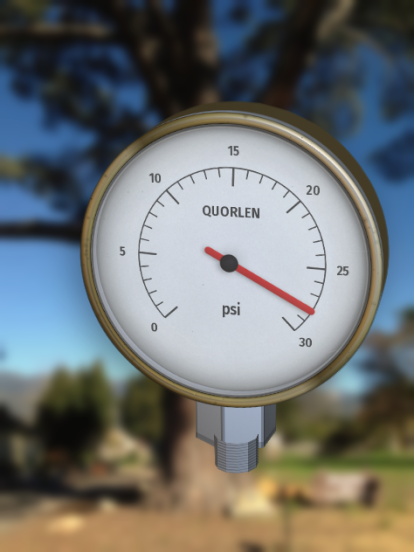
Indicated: 28psi
